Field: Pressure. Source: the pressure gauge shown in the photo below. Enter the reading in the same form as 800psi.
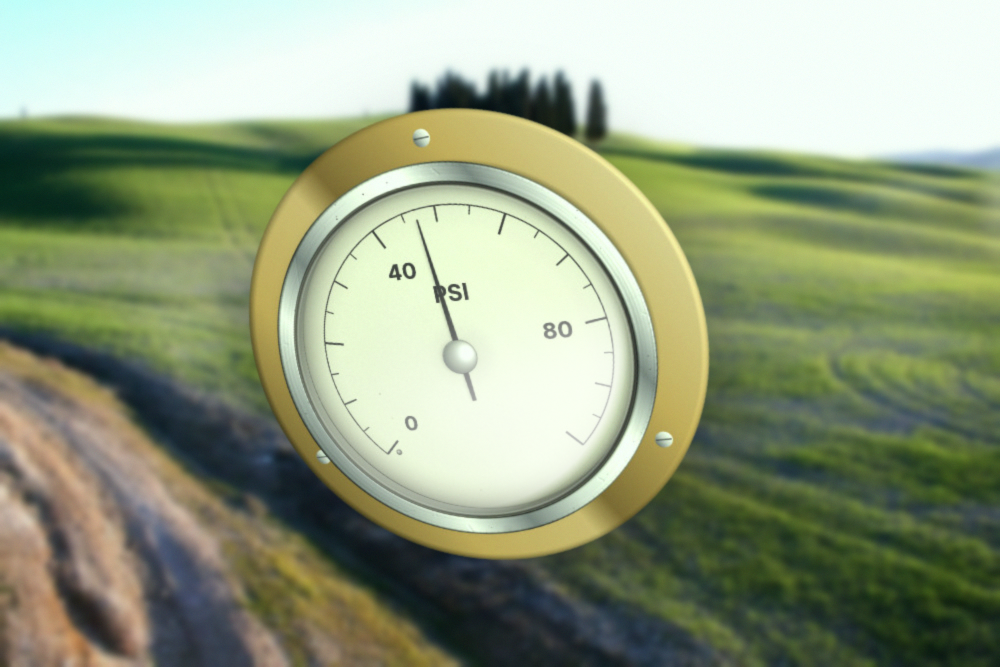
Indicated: 47.5psi
